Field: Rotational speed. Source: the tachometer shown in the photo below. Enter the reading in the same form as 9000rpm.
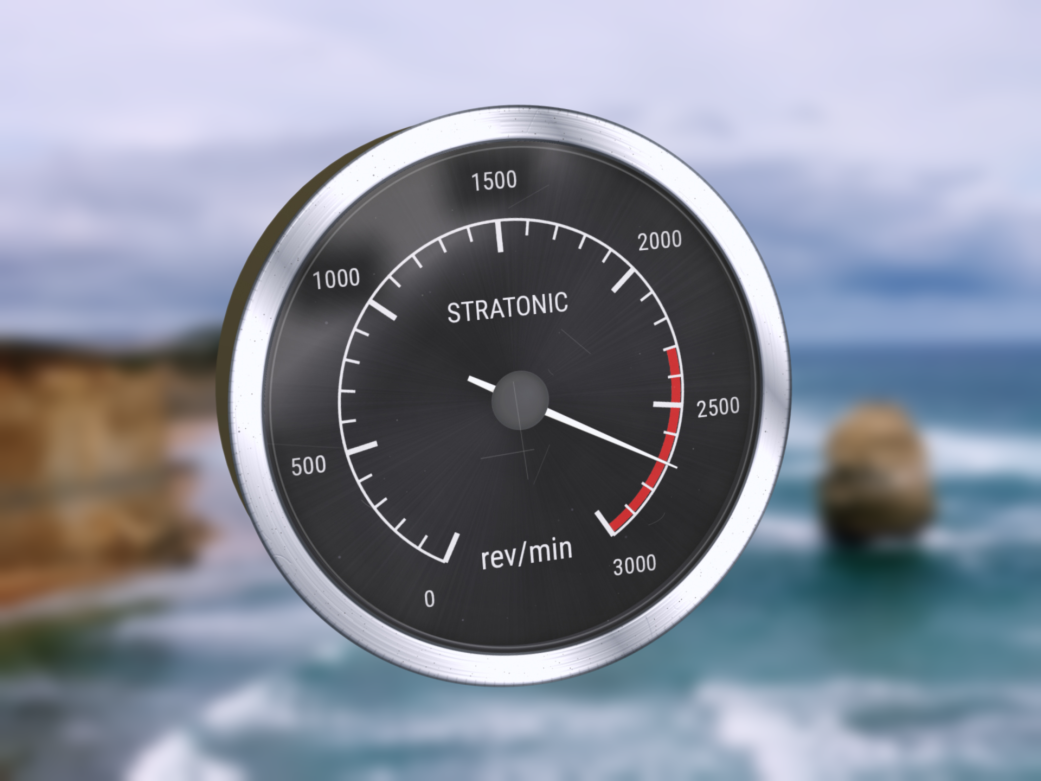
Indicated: 2700rpm
